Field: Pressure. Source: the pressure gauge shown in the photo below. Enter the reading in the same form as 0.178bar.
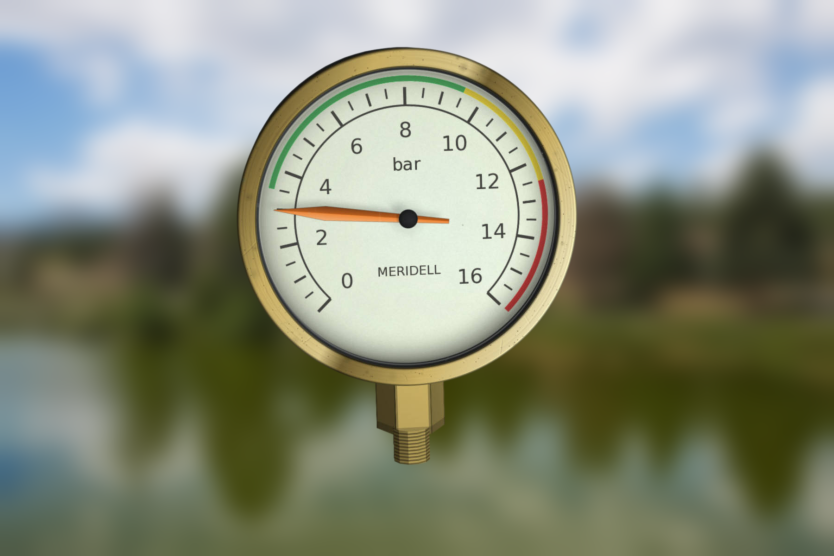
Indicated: 3bar
